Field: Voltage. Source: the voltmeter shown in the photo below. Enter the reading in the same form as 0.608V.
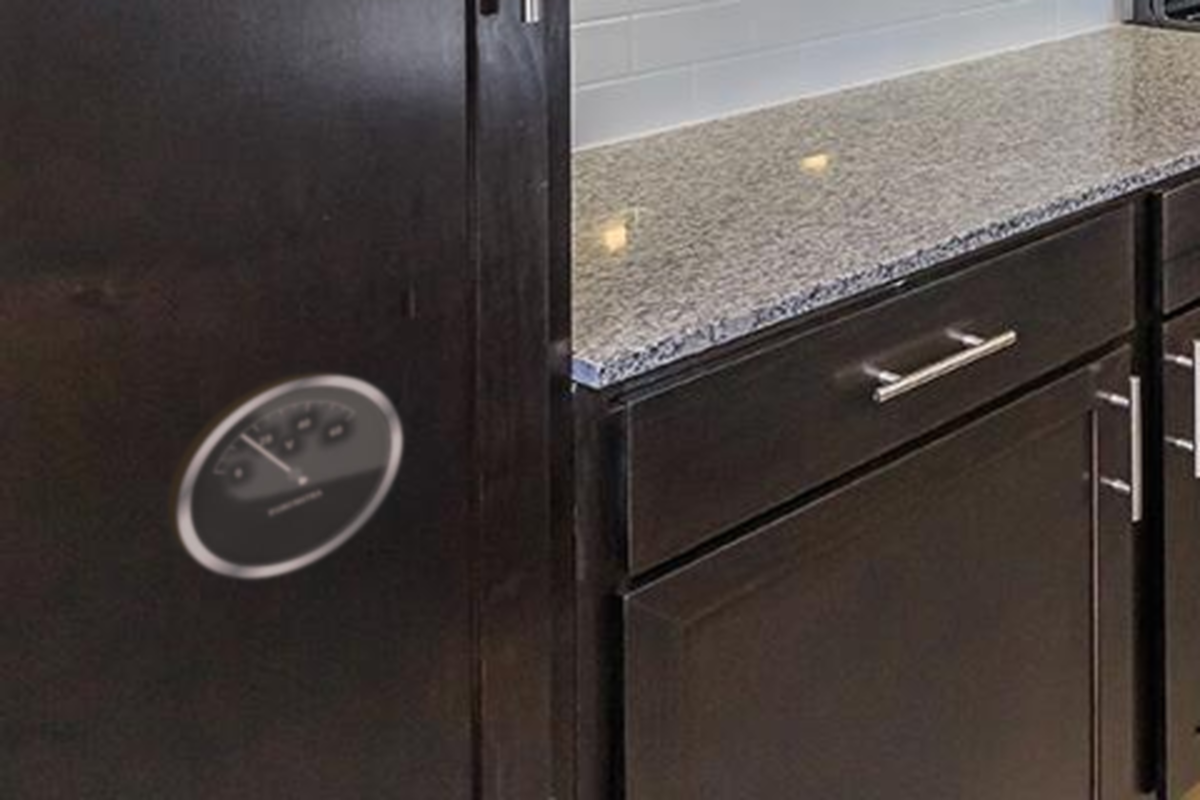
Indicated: 15V
